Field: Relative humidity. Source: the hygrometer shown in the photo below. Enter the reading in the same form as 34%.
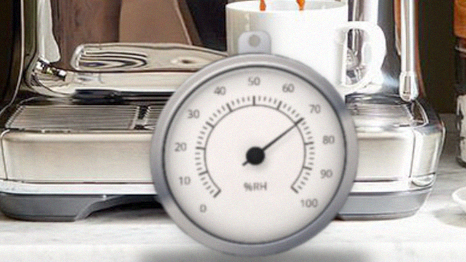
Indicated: 70%
